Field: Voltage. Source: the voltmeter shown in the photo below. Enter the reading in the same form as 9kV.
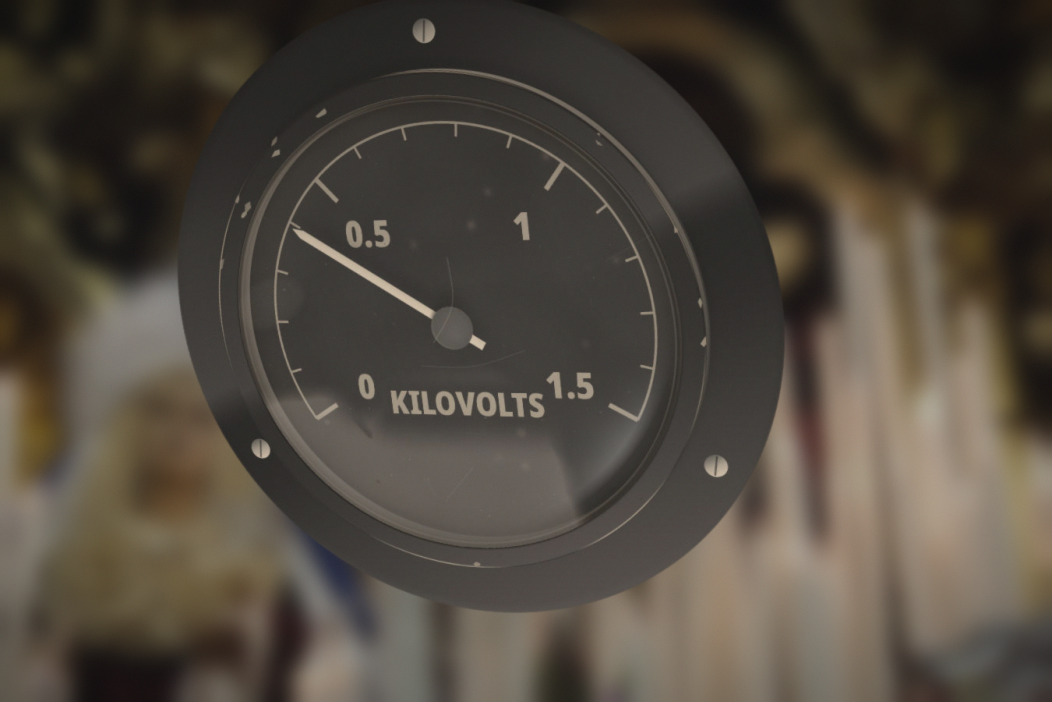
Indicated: 0.4kV
